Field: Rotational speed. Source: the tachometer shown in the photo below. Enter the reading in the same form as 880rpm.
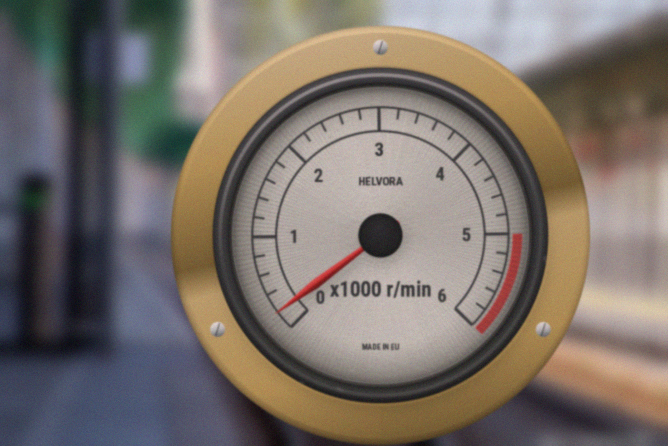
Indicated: 200rpm
